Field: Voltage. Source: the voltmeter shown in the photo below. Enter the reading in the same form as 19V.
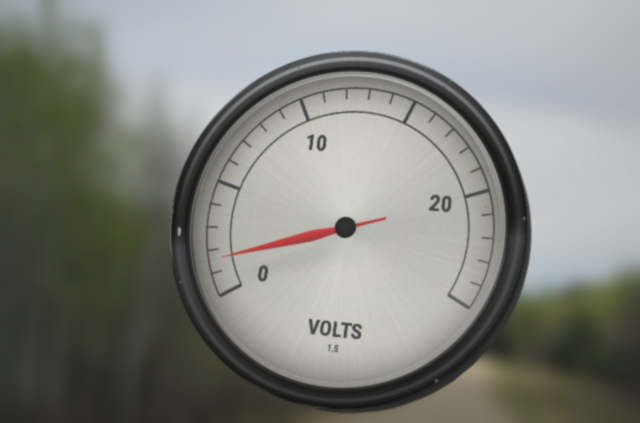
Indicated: 1.5V
